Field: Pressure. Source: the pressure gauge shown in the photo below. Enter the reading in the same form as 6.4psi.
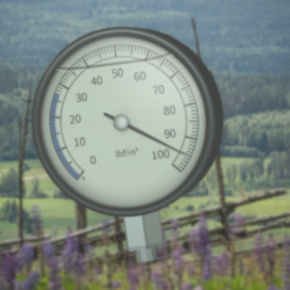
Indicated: 95psi
